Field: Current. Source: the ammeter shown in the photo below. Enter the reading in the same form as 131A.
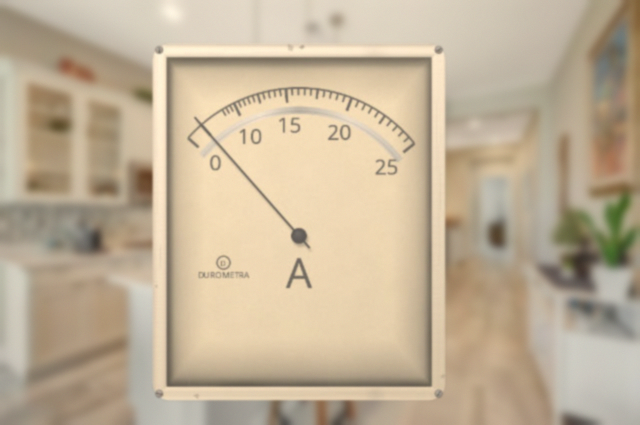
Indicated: 5A
